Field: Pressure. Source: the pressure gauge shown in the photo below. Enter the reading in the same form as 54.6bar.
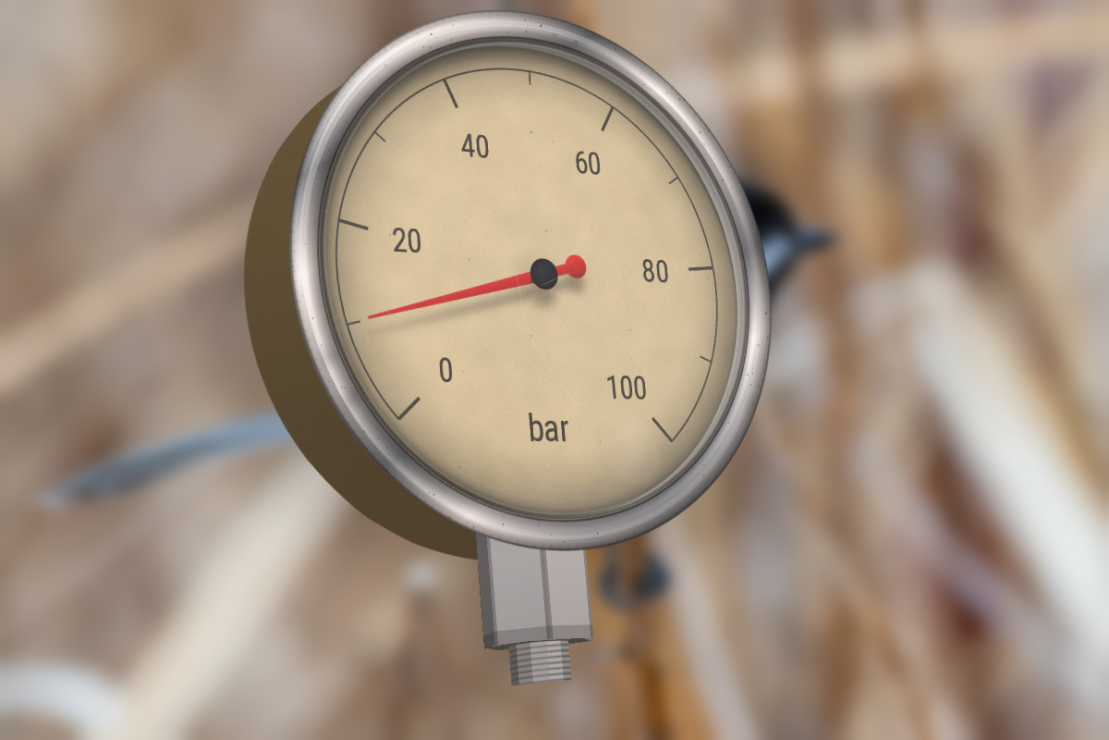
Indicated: 10bar
